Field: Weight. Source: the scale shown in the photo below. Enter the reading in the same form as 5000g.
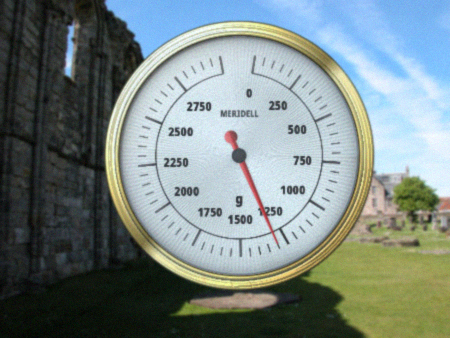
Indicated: 1300g
